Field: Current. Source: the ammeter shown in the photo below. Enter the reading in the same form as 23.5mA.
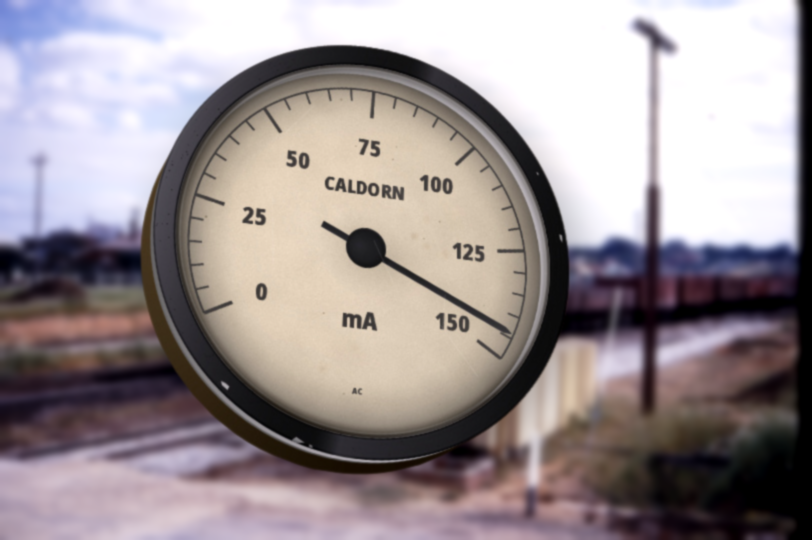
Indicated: 145mA
